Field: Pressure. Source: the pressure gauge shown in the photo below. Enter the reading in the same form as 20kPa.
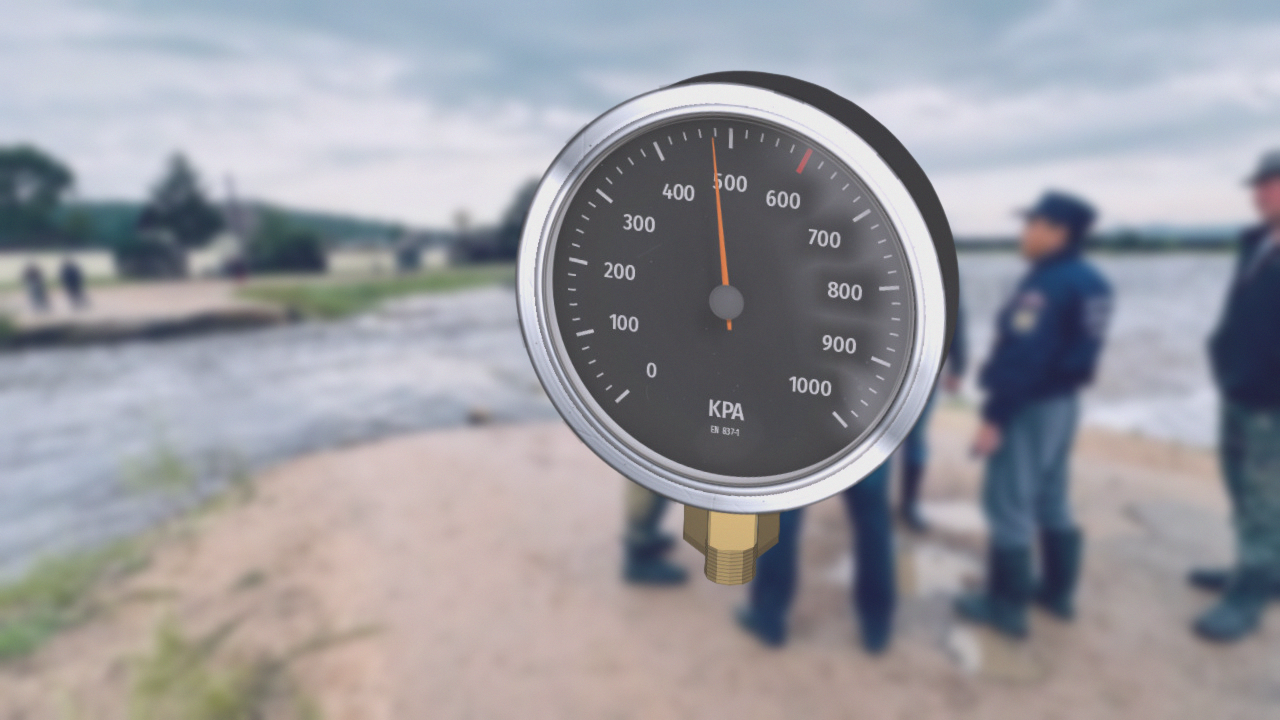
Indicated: 480kPa
